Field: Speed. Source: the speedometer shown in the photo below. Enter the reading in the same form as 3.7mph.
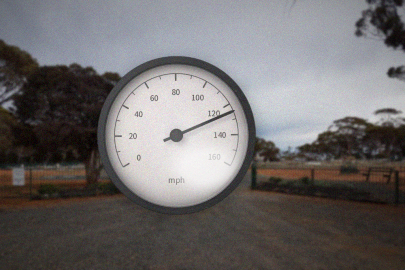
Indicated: 125mph
